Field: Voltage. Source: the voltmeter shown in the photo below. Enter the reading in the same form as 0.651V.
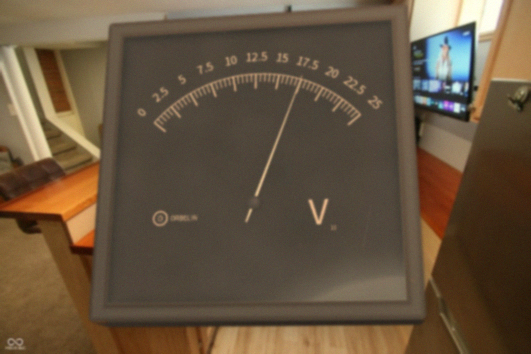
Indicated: 17.5V
